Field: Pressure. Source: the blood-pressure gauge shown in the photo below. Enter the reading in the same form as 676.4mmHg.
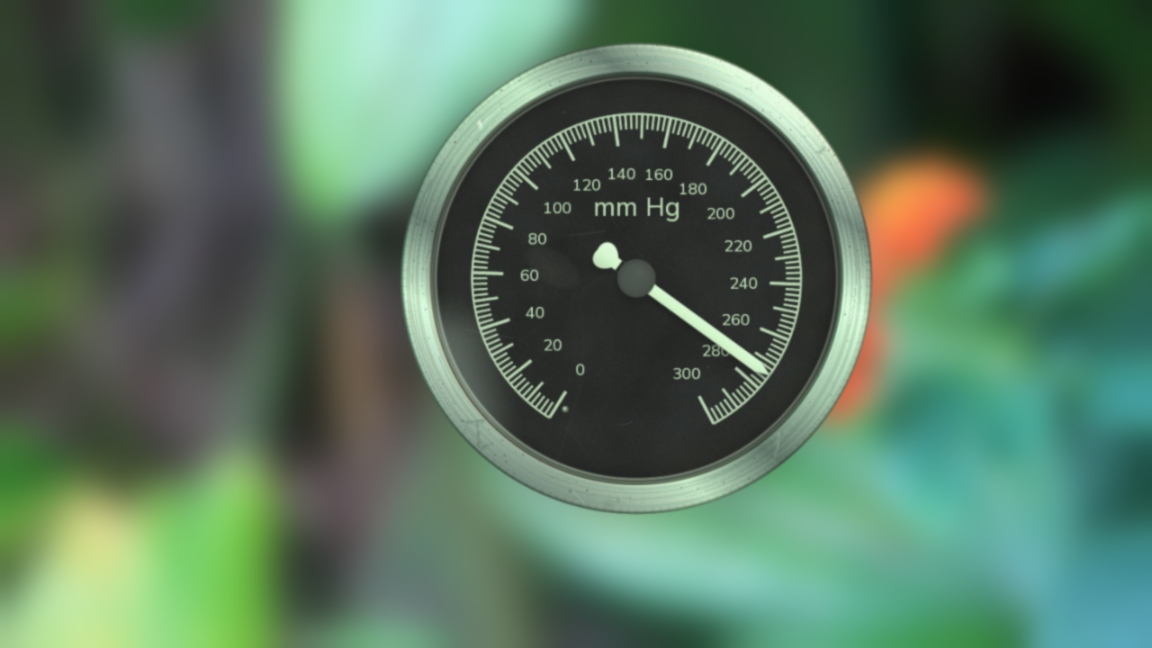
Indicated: 274mmHg
